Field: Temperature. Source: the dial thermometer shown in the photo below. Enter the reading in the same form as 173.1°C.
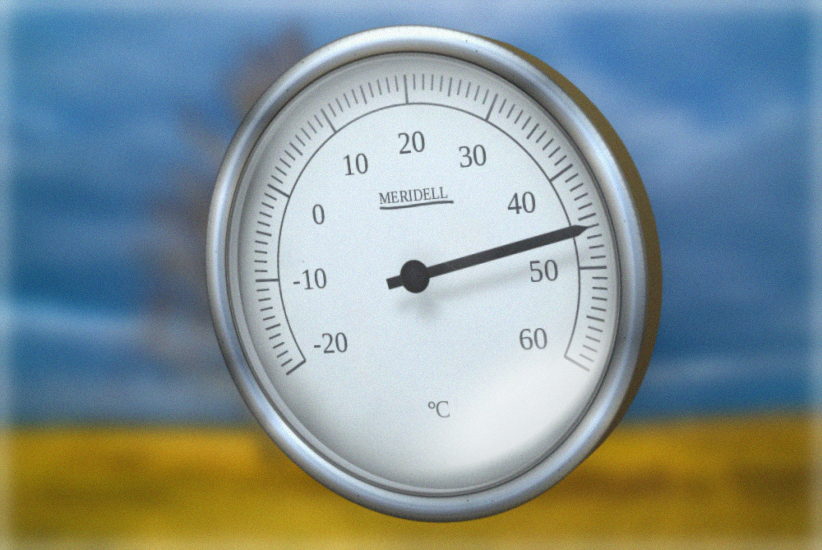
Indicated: 46°C
